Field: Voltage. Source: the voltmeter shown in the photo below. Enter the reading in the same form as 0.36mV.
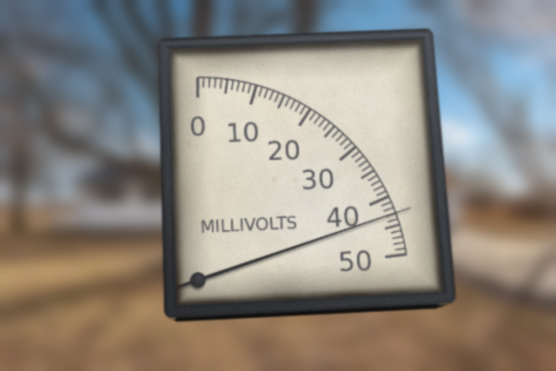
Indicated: 43mV
